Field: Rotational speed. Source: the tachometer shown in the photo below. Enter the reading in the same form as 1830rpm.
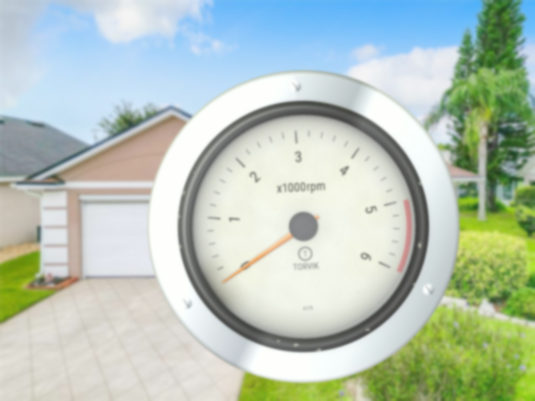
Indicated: 0rpm
